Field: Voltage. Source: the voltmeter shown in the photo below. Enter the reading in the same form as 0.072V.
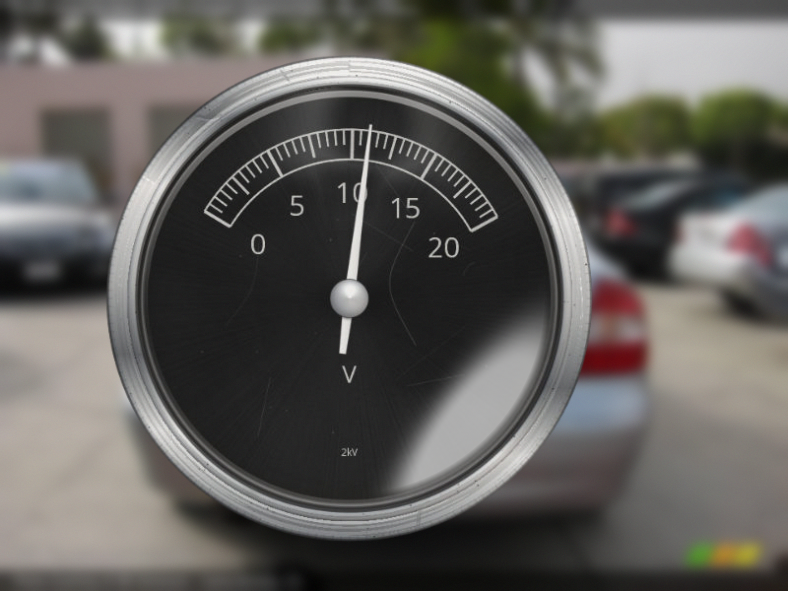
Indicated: 11V
